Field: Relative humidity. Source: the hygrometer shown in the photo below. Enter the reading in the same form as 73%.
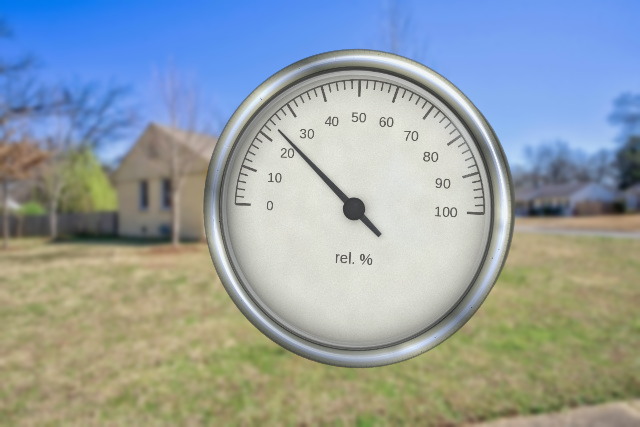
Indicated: 24%
